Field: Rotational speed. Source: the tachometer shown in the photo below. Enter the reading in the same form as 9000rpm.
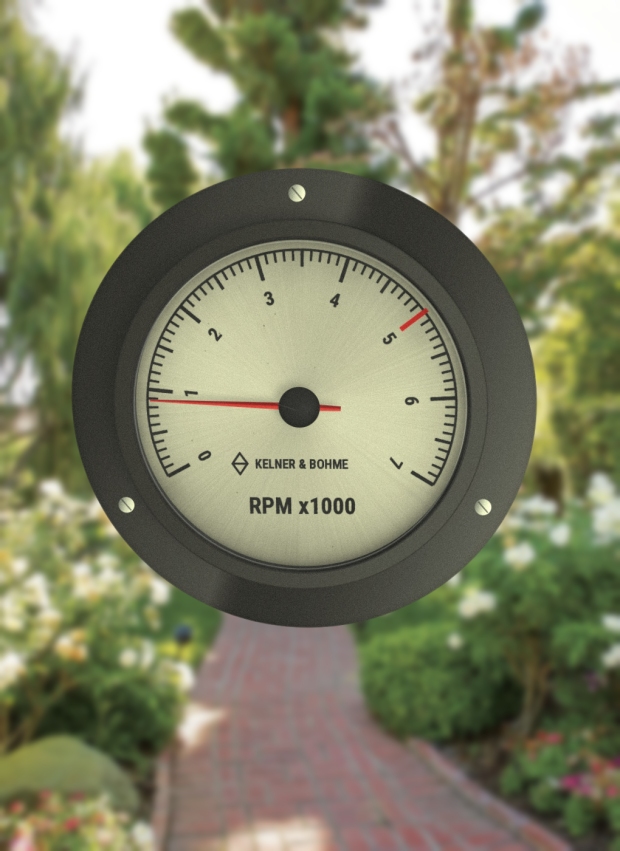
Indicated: 900rpm
